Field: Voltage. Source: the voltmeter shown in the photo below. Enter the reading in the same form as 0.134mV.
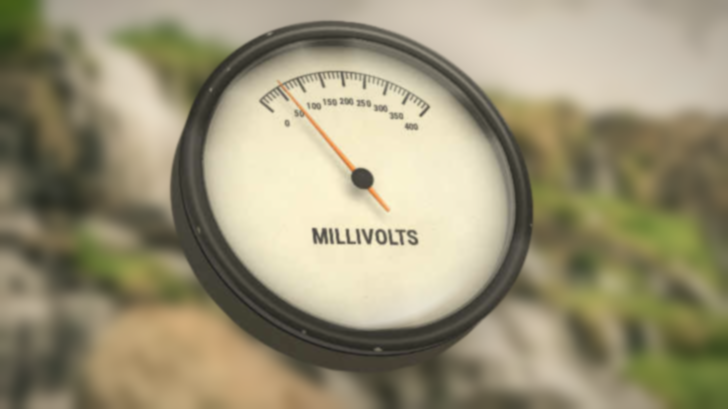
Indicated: 50mV
